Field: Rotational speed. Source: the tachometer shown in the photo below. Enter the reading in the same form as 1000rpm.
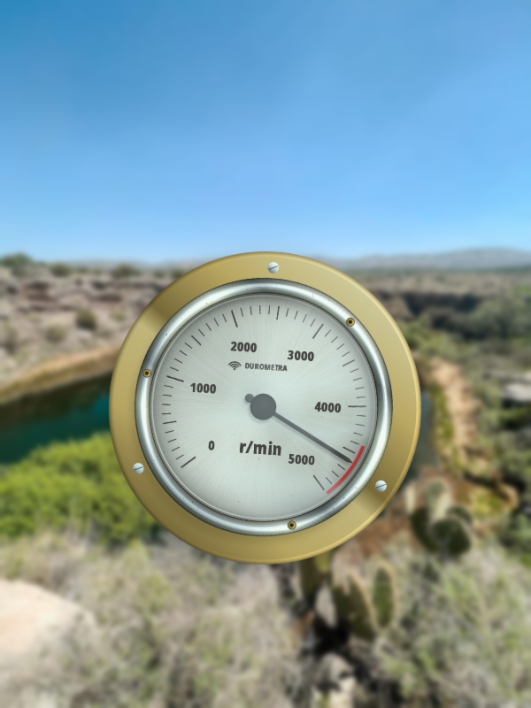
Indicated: 4600rpm
